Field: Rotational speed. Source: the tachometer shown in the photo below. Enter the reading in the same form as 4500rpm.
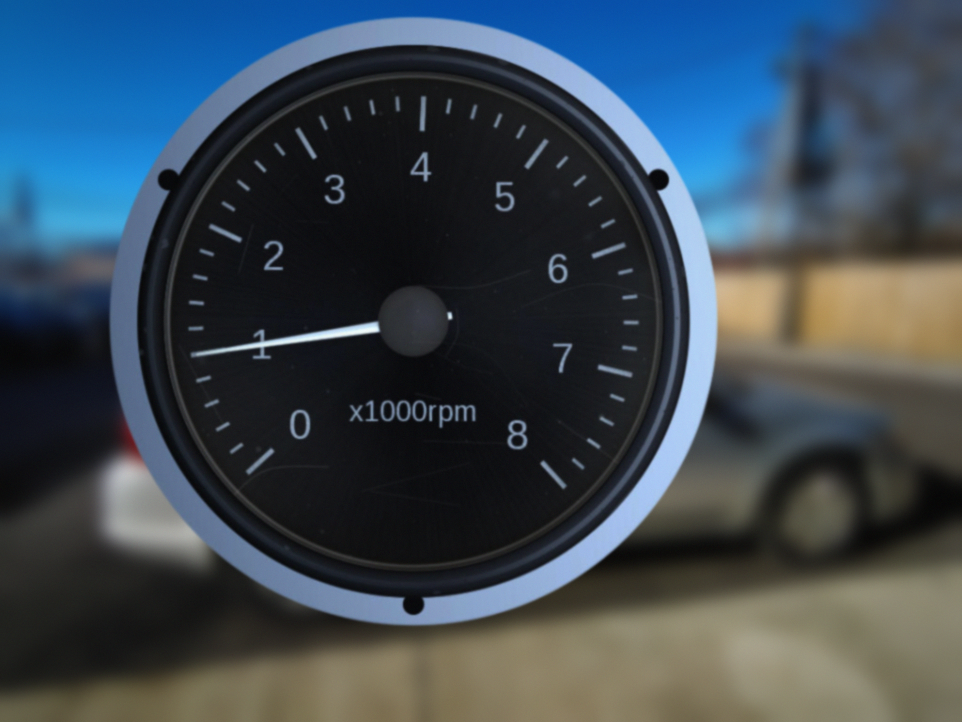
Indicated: 1000rpm
